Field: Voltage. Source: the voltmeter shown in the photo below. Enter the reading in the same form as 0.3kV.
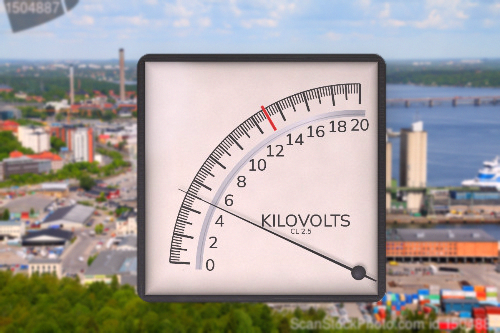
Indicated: 5kV
